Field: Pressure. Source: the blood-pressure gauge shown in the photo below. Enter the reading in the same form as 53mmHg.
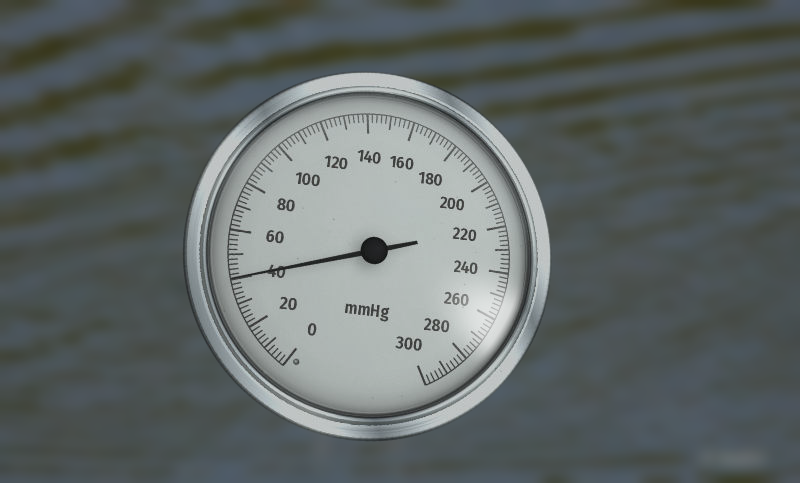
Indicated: 40mmHg
